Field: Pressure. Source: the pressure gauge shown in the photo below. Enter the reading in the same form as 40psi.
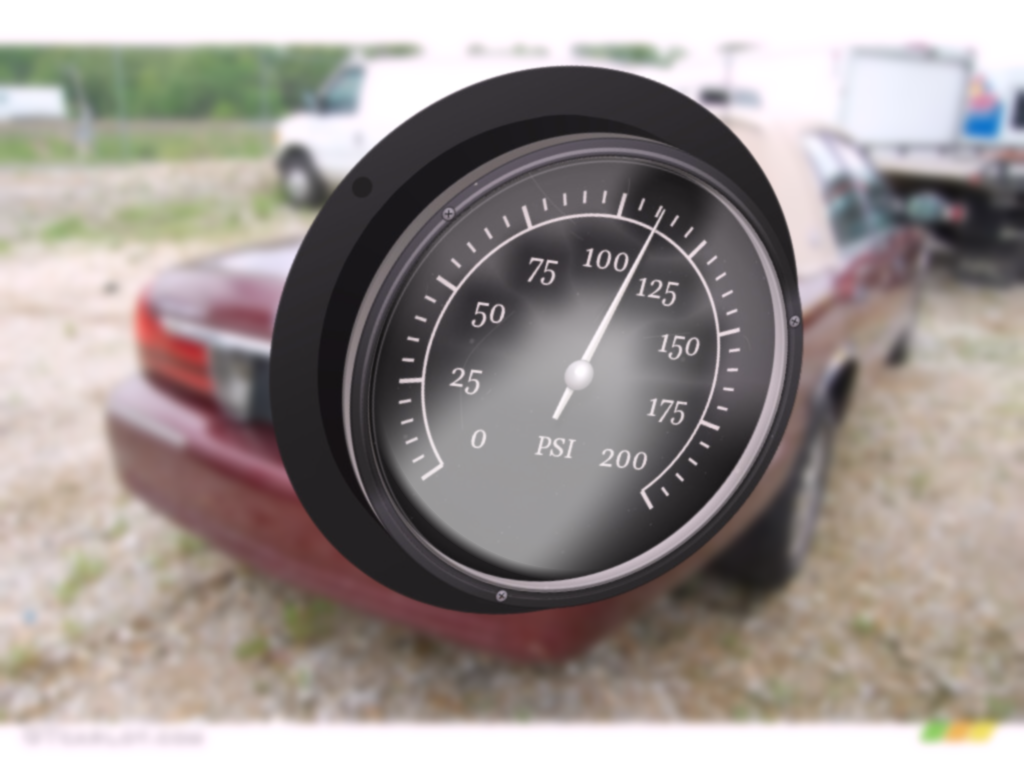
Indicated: 110psi
